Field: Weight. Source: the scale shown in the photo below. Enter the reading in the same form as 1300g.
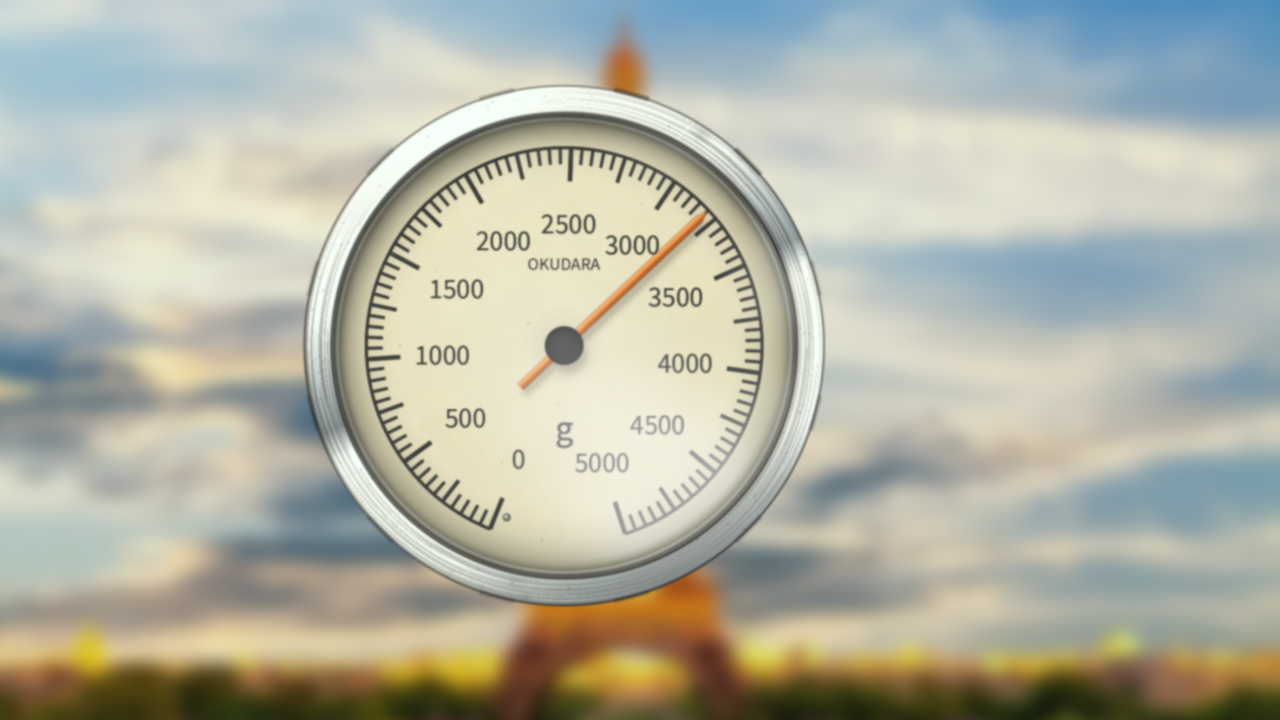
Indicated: 3200g
